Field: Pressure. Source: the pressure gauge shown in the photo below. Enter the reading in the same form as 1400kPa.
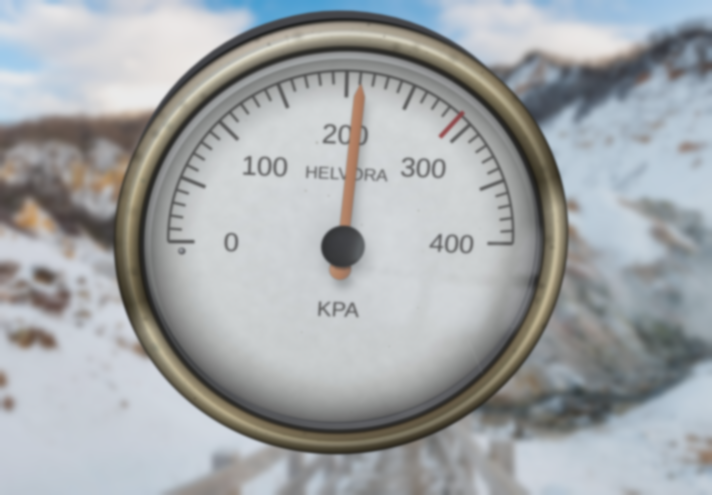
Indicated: 210kPa
